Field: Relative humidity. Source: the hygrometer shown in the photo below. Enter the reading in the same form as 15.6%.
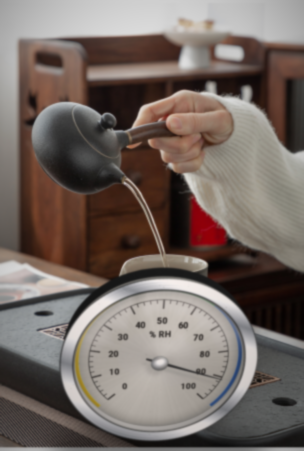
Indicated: 90%
